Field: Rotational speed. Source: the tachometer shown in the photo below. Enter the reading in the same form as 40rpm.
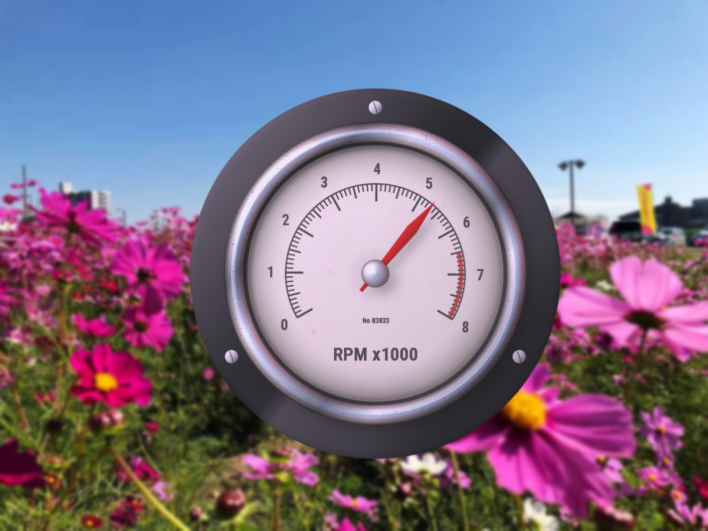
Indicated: 5300rpm
